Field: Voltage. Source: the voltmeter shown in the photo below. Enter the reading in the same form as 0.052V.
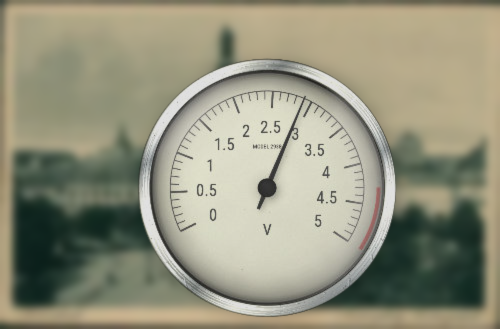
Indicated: 2.9V
